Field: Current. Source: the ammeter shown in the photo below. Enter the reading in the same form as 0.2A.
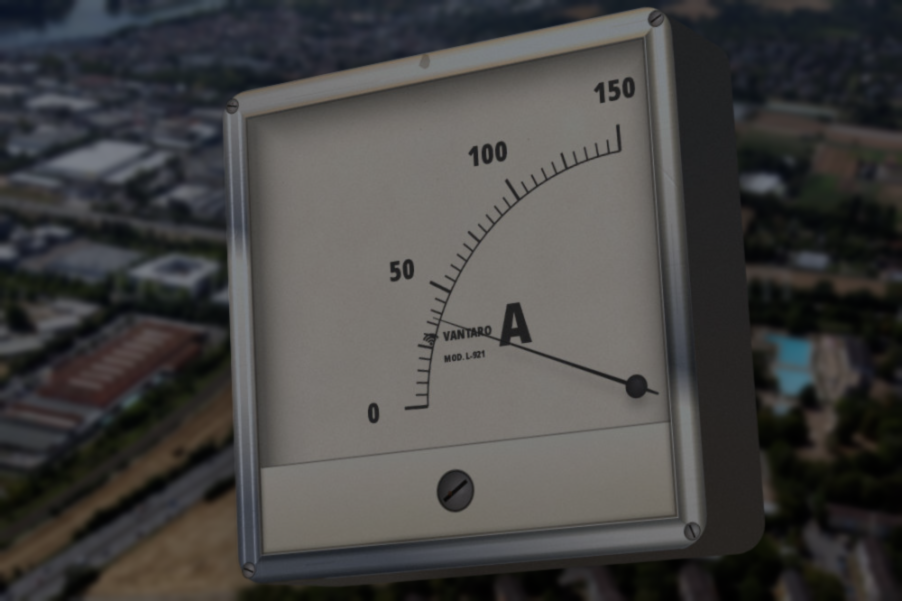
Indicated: 37.5A
